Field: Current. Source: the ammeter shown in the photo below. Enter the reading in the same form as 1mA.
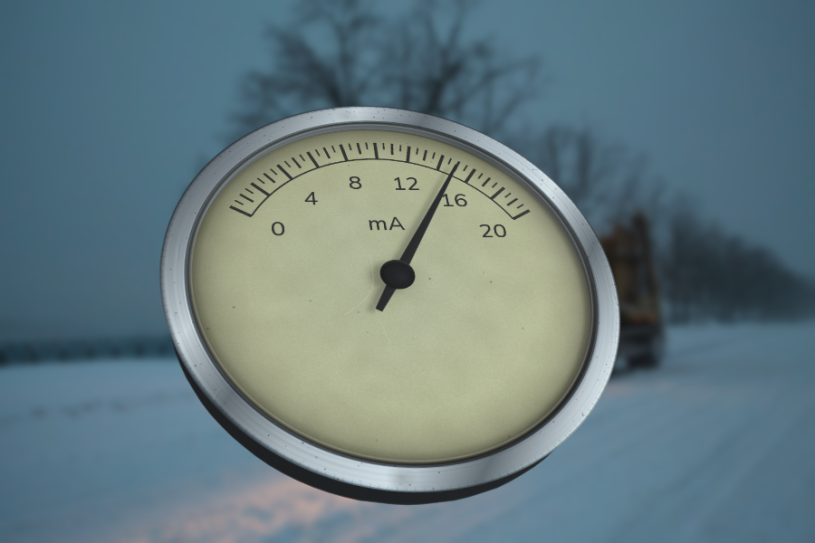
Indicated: 15mA
